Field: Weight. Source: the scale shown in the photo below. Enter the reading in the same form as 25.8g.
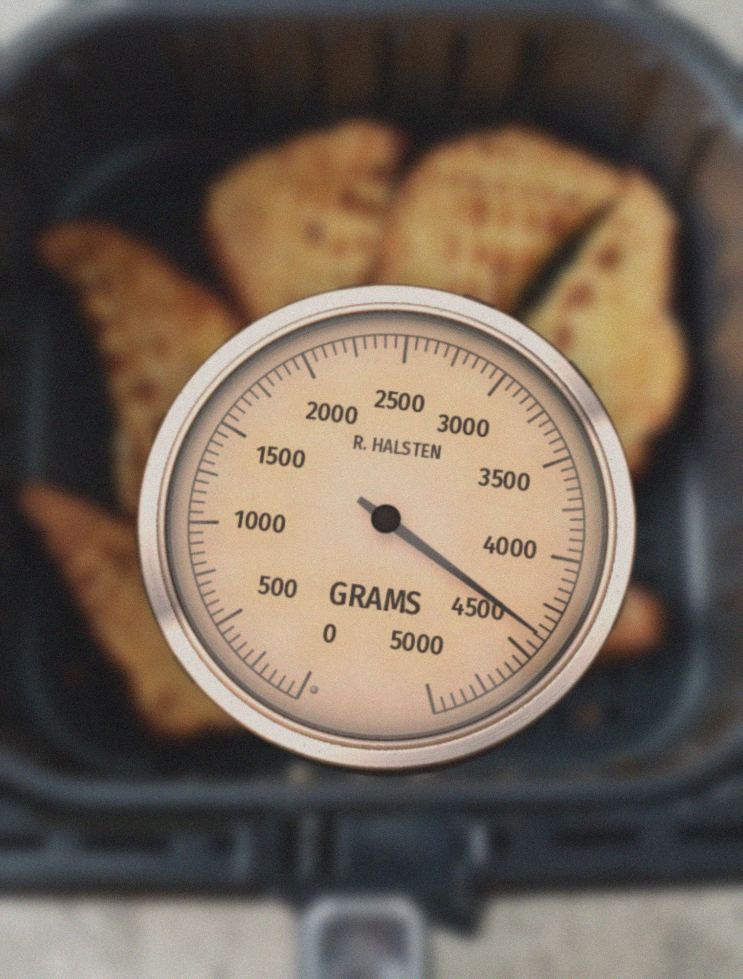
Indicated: 4400g
